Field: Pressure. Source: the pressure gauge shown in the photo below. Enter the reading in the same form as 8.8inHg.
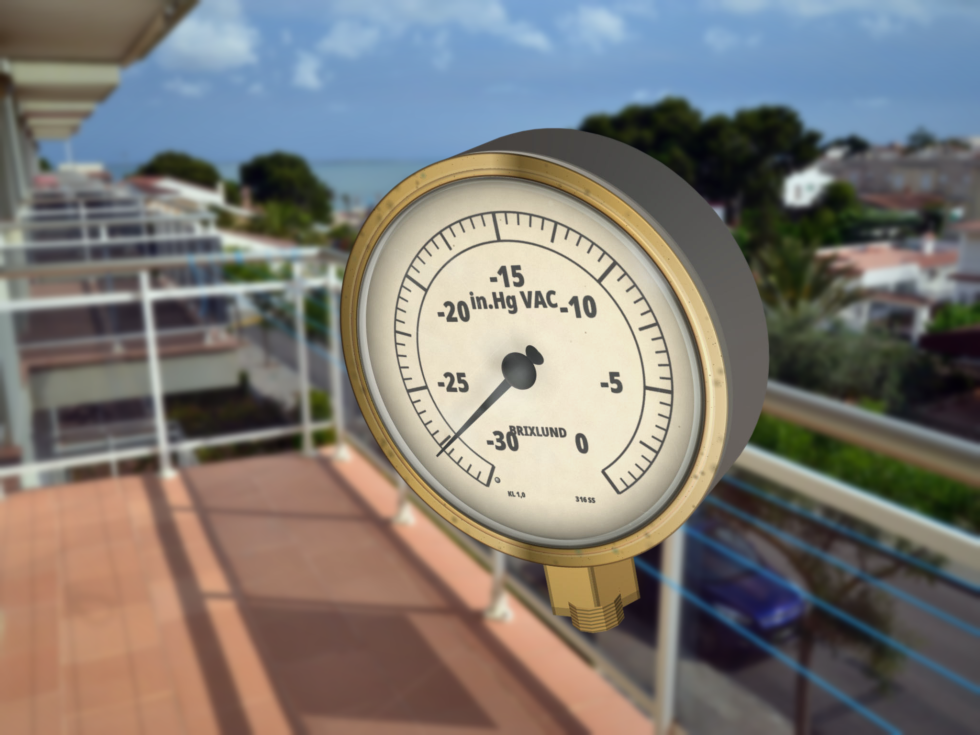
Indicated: -27.75inHg
